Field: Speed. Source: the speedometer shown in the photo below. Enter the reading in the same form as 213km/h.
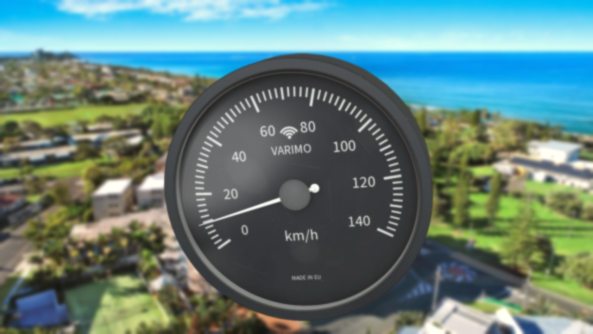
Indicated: 10km/h
